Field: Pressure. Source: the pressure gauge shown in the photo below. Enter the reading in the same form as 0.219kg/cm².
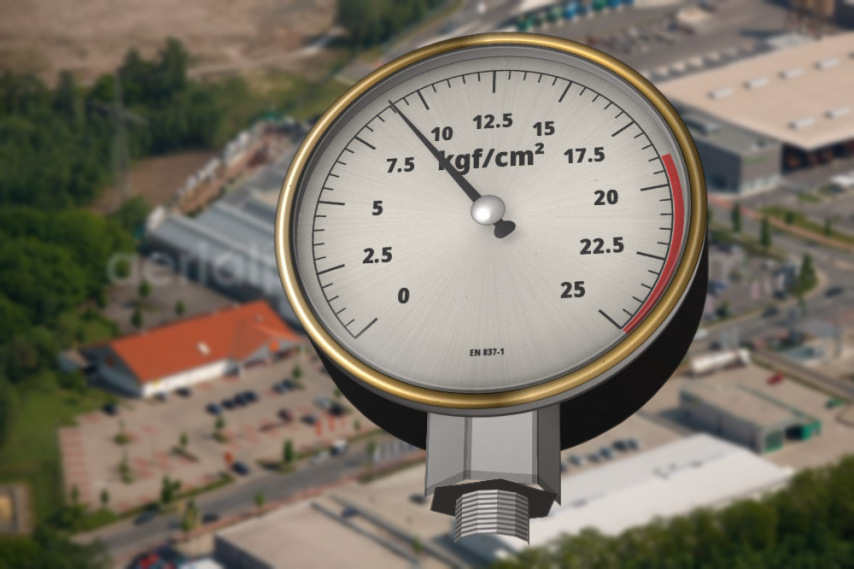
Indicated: 9kg/cm²
